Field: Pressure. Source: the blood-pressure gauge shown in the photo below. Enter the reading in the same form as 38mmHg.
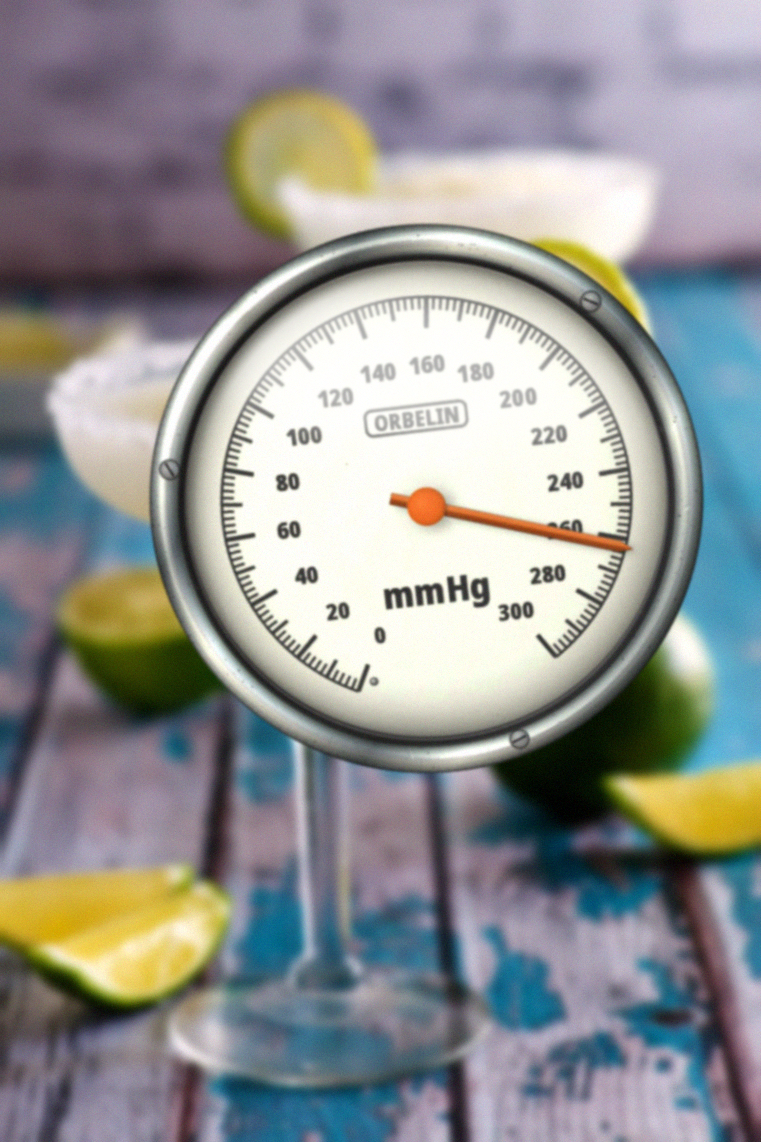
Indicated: 262mmHg
